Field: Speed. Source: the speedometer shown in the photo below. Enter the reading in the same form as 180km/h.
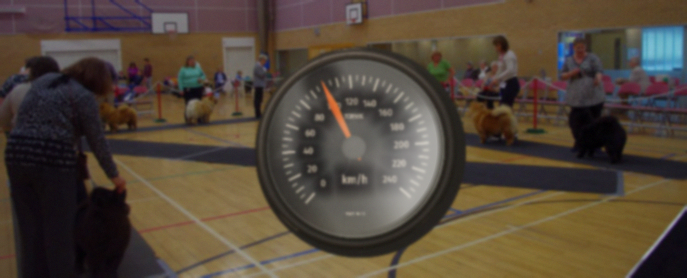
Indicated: 100km/h
